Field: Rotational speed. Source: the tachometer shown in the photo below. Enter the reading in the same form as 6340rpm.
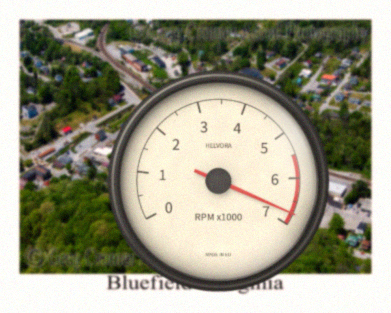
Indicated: 6750rpm
